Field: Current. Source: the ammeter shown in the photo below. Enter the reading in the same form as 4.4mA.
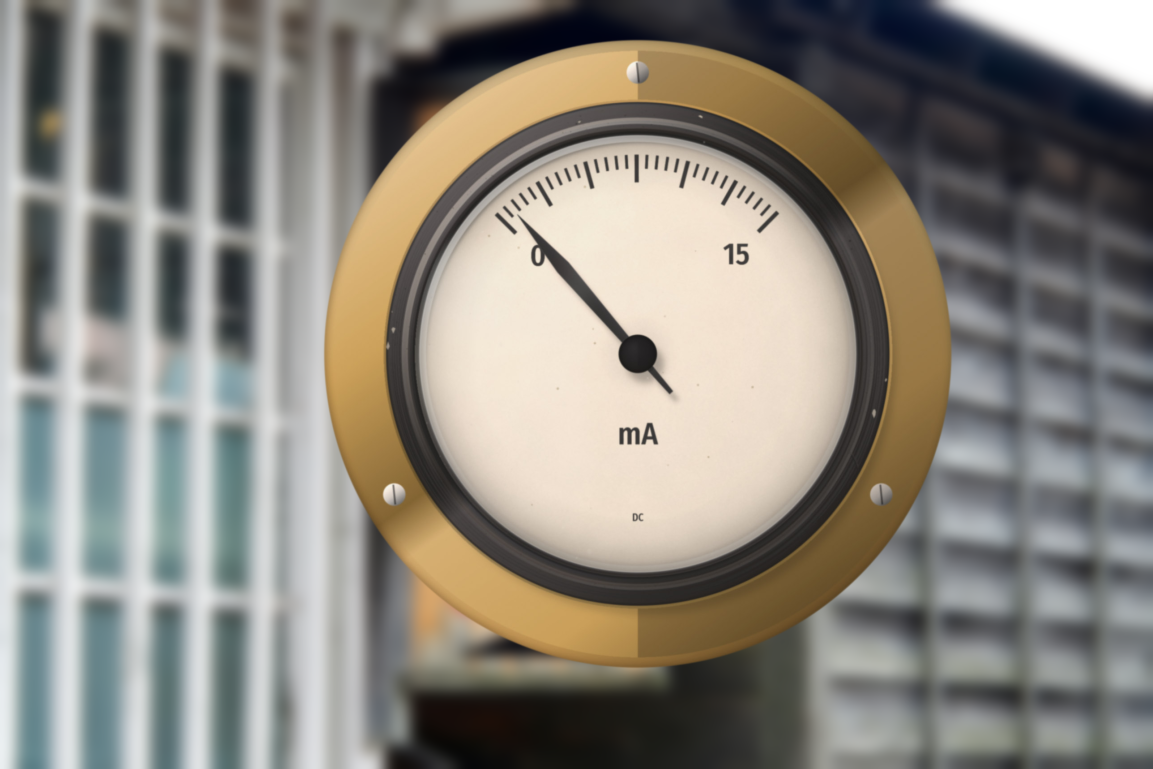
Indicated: 0.75mA
